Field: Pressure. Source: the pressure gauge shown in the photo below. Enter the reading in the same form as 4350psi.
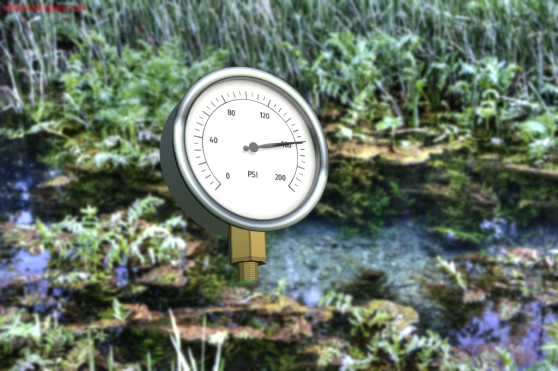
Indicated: 160psi
